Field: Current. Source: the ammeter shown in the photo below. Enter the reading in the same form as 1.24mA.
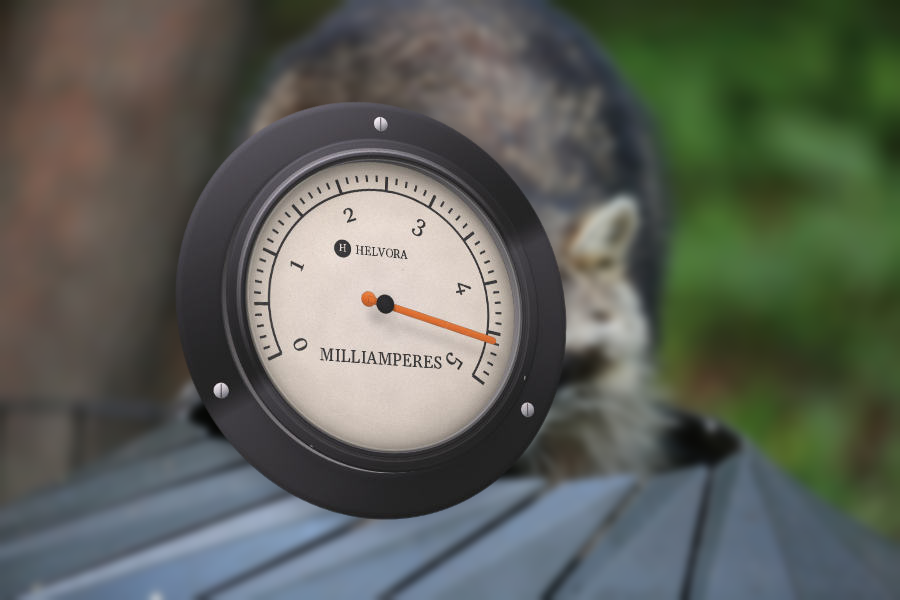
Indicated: 4.6mA
